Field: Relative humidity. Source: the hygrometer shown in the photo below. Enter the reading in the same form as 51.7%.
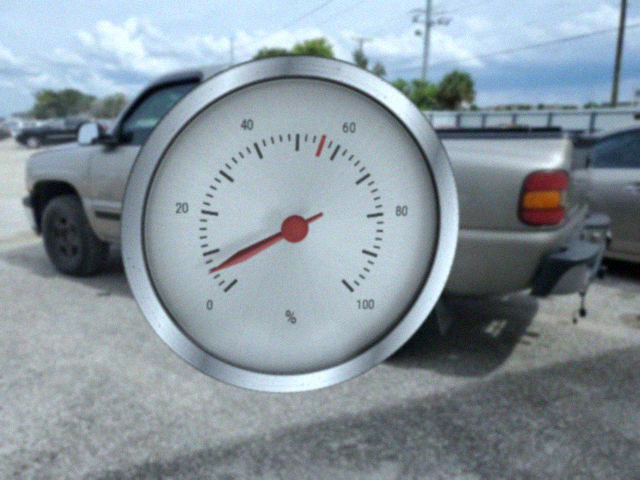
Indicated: 6%
